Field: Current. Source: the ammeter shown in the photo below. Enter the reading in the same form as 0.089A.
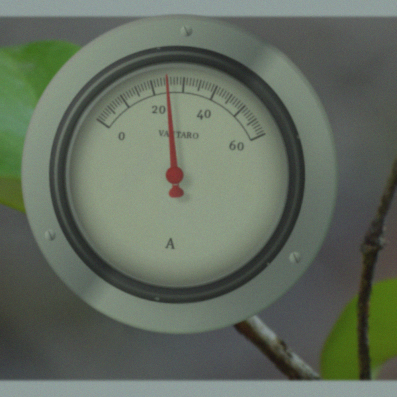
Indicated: 25A
